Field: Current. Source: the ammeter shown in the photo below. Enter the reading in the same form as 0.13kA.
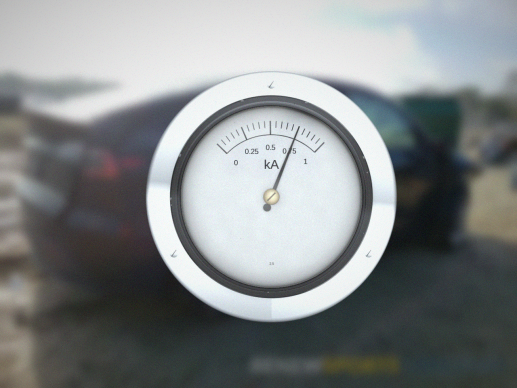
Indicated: 0.75kA
